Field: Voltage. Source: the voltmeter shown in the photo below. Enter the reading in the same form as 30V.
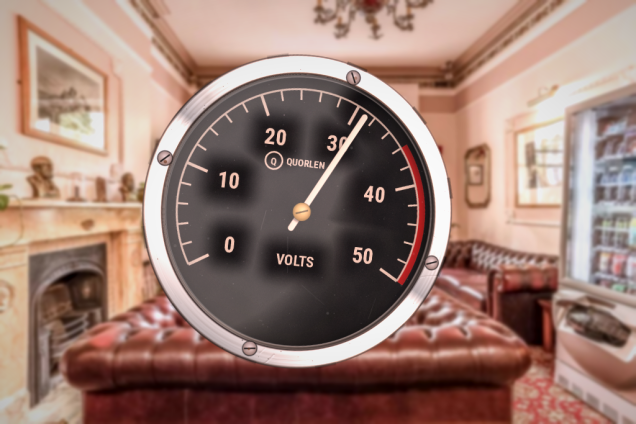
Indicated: 31V
